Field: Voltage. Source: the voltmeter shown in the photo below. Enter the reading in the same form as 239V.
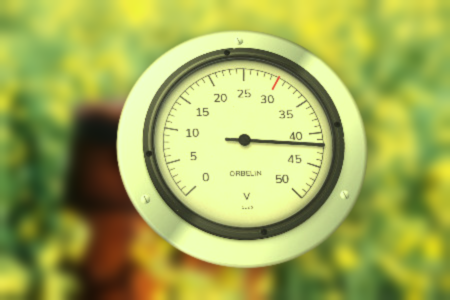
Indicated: 42V
